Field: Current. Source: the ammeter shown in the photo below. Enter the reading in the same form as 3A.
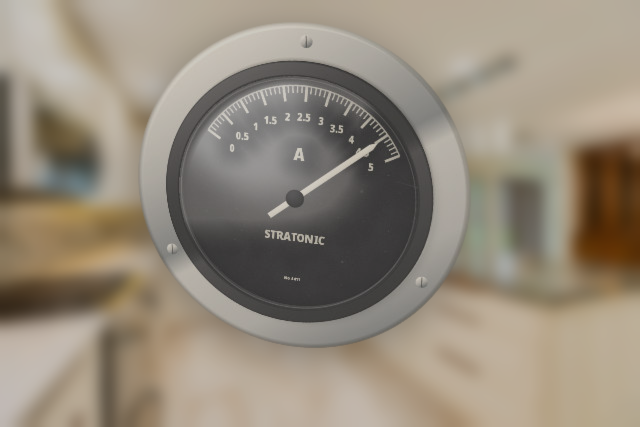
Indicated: 4.5A
